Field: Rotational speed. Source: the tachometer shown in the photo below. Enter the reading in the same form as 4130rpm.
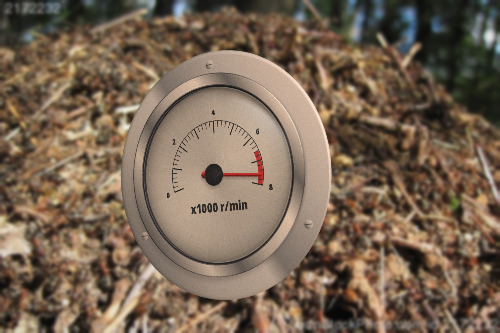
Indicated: 7600rpm
